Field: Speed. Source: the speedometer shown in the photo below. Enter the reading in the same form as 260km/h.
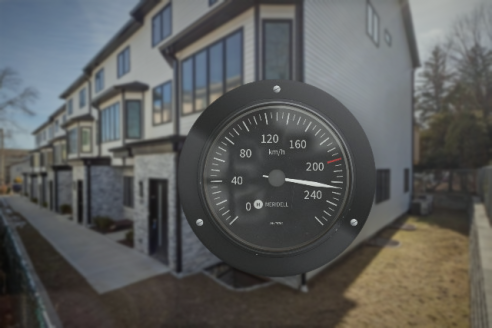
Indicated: 225km/h
